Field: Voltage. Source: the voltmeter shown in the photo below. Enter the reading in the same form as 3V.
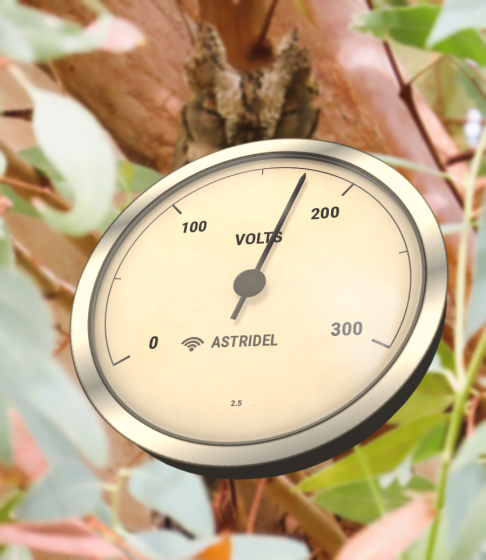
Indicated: 175V
